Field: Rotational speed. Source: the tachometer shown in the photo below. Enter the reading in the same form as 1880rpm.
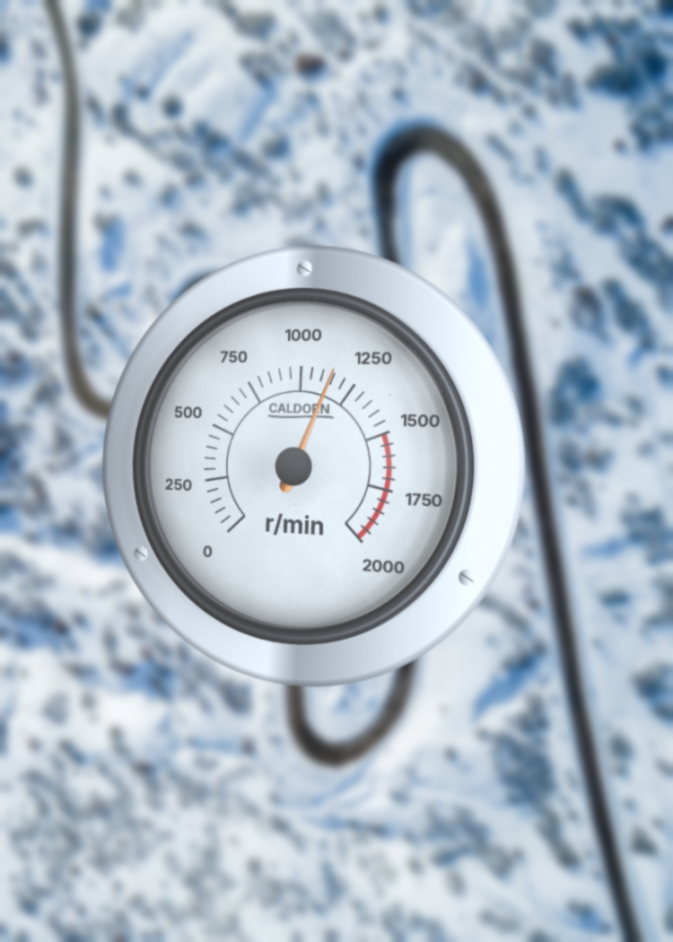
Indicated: 1150rpm
